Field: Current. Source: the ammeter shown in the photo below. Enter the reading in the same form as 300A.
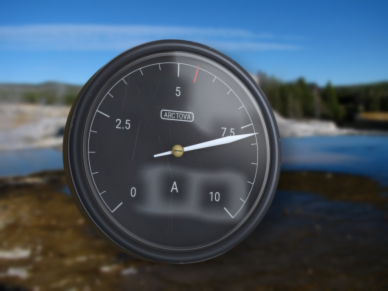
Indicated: 7.75A
